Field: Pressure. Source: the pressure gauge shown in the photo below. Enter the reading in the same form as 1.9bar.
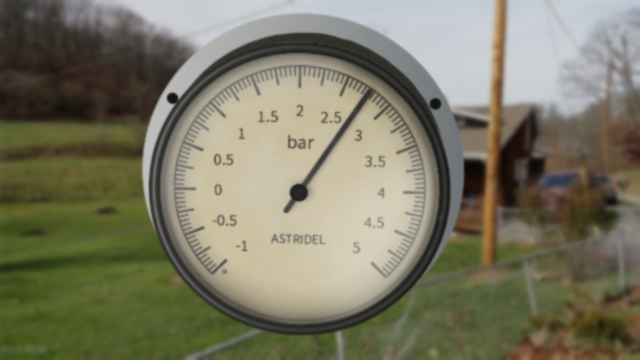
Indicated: 2.75bar
